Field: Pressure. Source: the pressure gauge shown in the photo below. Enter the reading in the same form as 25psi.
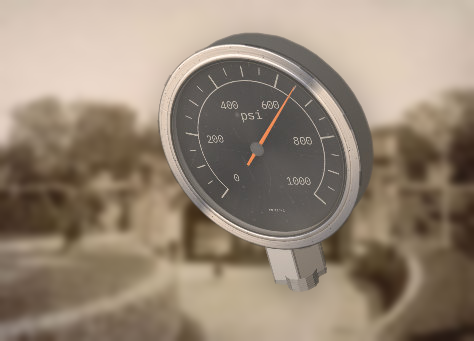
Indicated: 650psi
